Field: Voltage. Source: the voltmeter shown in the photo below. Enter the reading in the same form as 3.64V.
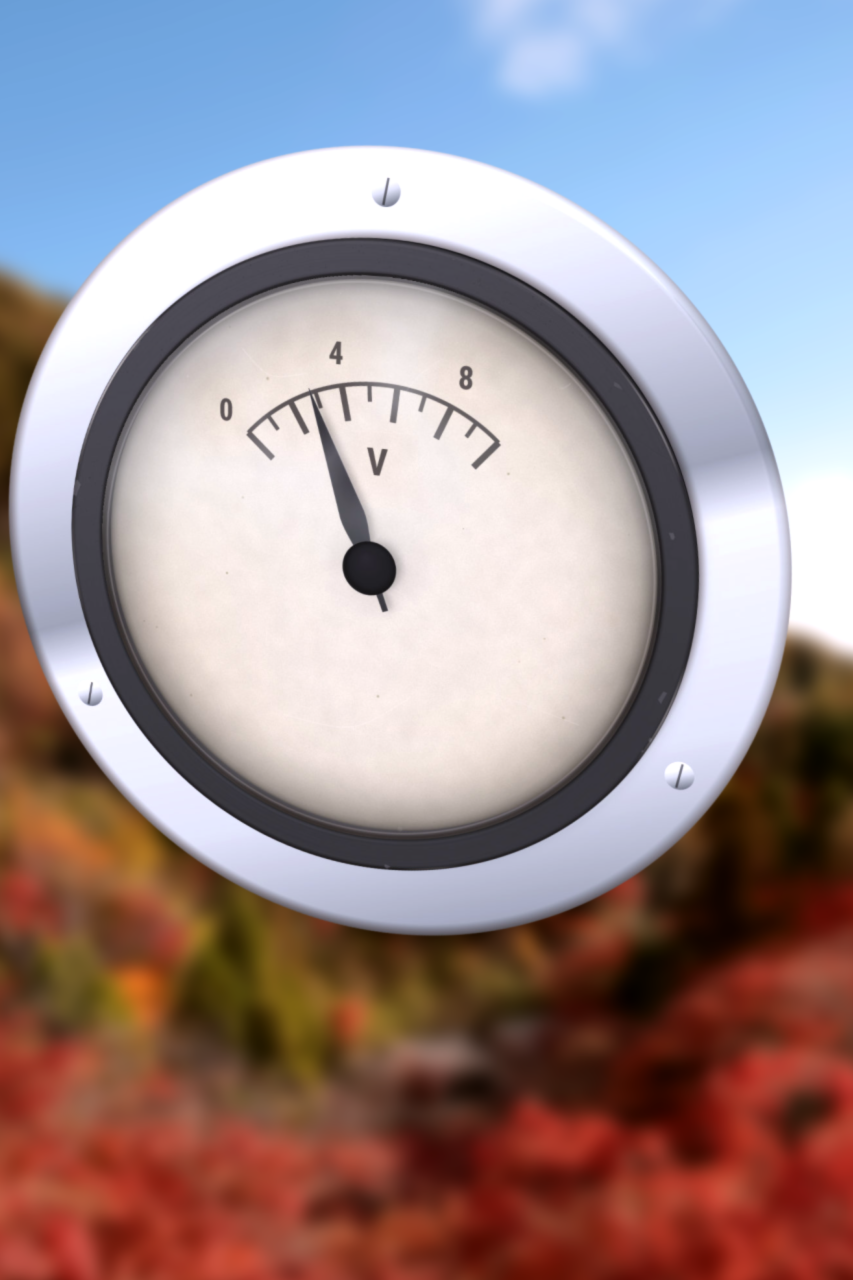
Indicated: 3V
